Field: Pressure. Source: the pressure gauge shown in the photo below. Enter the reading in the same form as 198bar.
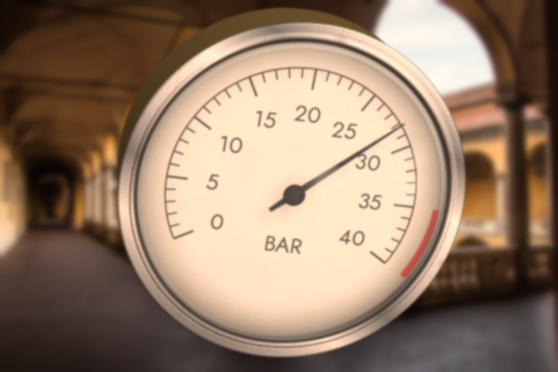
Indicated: 28bar
